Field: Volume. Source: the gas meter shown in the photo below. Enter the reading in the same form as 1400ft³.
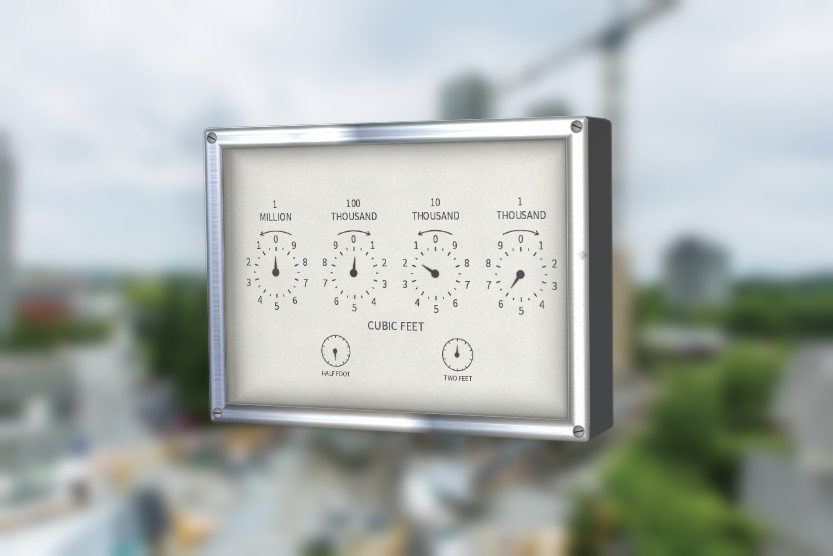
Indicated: 1600ft³
